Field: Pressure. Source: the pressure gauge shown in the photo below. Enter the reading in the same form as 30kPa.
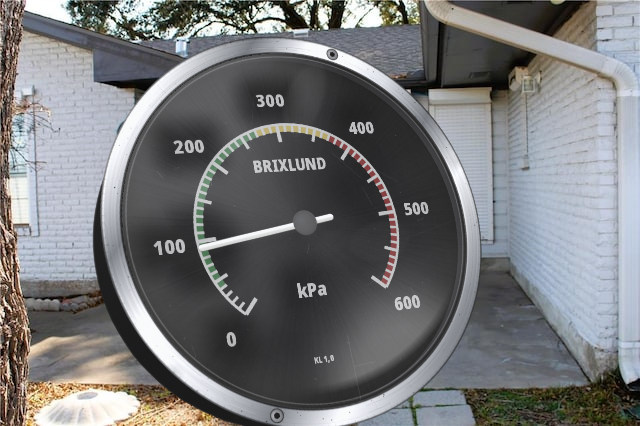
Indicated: 90kPa
